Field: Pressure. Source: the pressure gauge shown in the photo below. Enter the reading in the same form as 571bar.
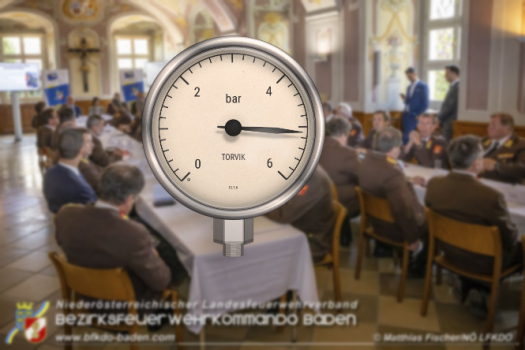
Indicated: 5.1bar
